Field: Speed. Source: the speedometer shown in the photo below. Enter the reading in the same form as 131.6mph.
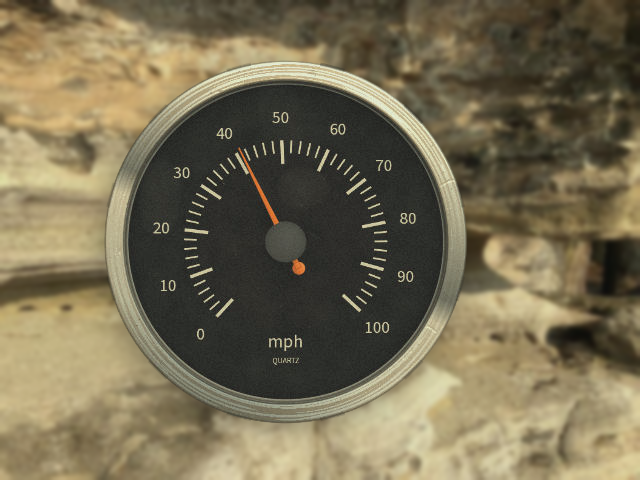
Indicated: 41mph
